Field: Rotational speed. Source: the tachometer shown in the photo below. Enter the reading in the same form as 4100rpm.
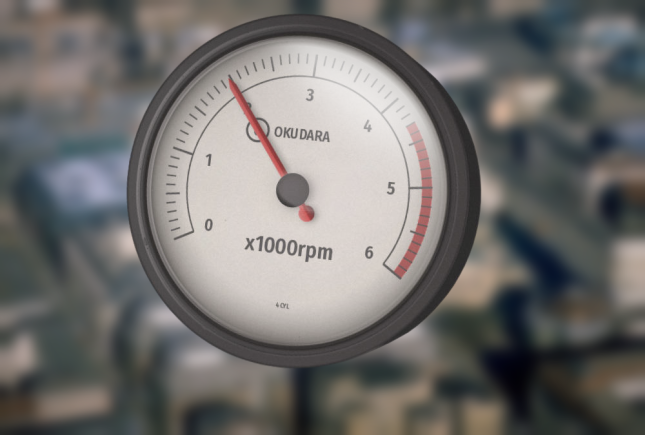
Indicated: 2000rpm
